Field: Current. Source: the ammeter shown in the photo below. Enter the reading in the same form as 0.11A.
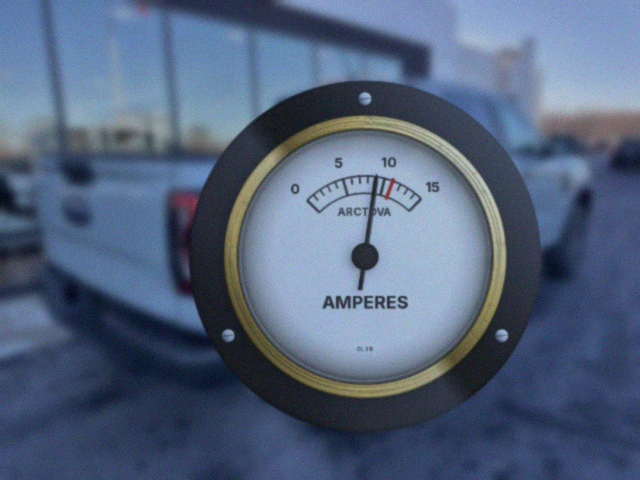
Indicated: 9A
